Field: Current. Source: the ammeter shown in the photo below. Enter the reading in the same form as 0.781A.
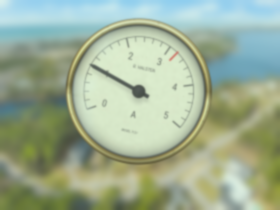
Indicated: 1A
